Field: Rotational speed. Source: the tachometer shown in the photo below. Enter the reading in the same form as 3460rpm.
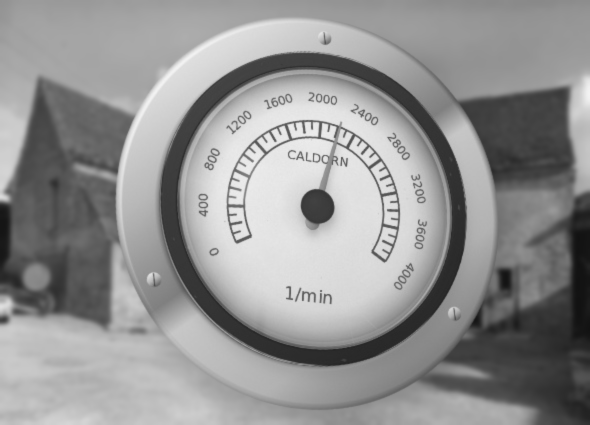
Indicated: 2200rpm
